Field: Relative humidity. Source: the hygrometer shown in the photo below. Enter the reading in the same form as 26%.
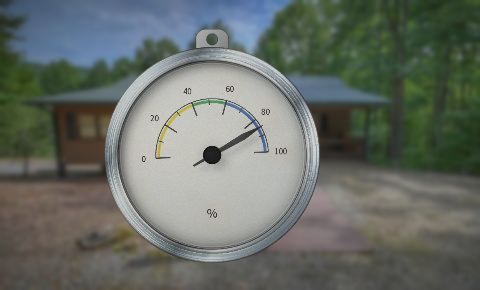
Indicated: 85%
